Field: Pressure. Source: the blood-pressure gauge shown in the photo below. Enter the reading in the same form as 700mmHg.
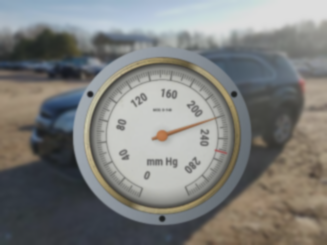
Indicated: 220mmHg
